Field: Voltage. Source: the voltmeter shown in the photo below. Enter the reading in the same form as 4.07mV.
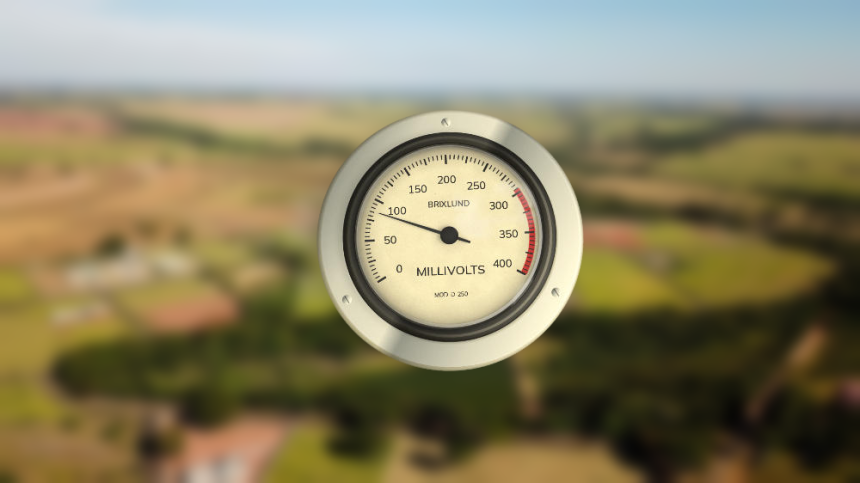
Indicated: 85mV
